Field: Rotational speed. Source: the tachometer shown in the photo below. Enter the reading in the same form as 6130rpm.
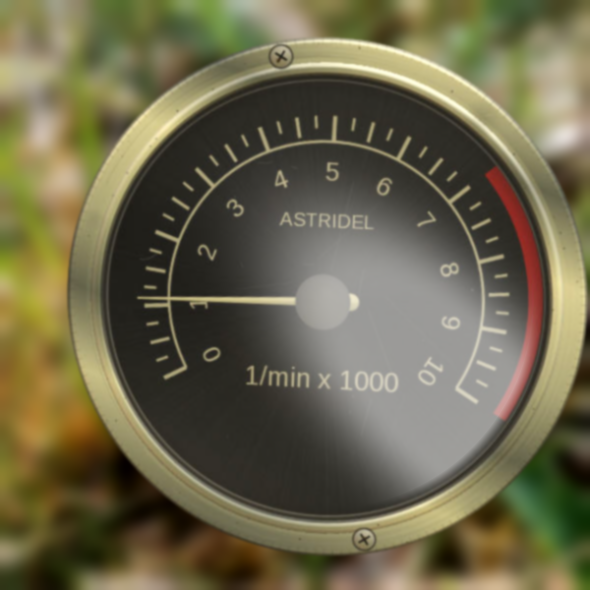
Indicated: 1125rpm
